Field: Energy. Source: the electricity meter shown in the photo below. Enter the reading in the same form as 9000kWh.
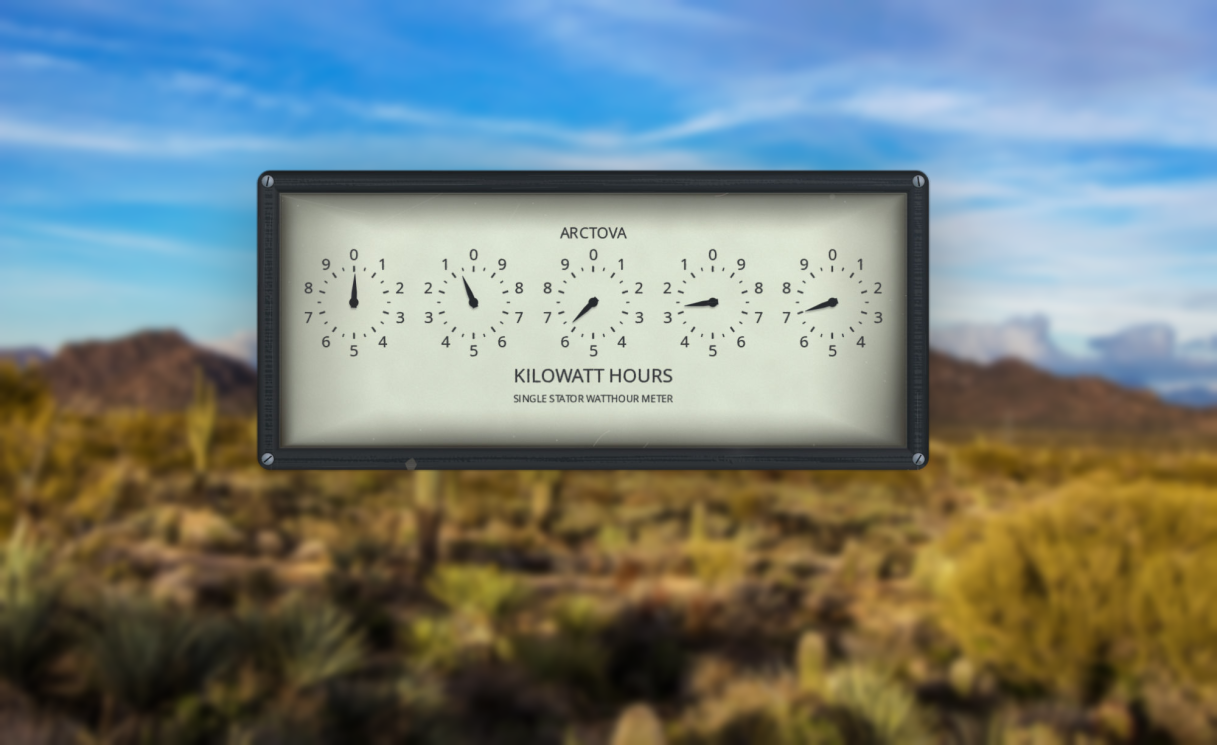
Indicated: 627kWh
